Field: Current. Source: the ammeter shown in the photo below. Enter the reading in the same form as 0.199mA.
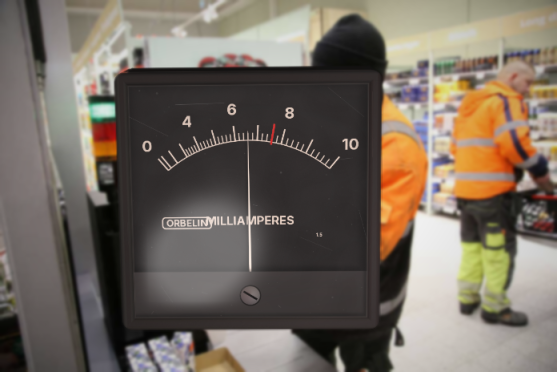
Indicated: 6.6mA
